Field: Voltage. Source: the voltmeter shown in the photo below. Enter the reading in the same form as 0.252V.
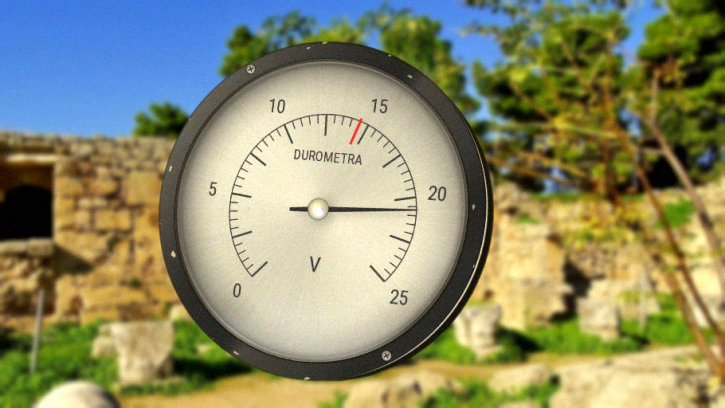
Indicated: 20.75V
